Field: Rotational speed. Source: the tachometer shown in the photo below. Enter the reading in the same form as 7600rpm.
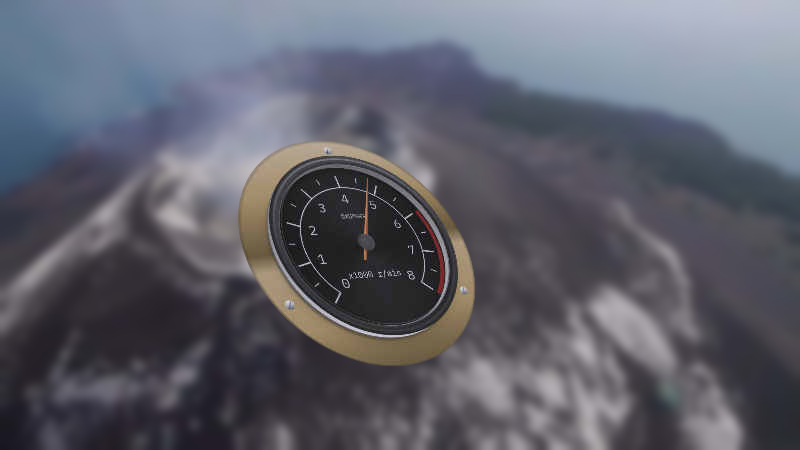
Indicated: 4750rpm
